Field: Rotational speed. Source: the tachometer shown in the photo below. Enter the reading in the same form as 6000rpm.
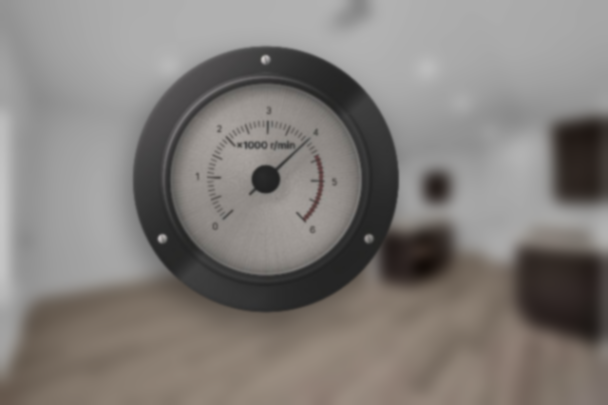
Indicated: 4000rpm
